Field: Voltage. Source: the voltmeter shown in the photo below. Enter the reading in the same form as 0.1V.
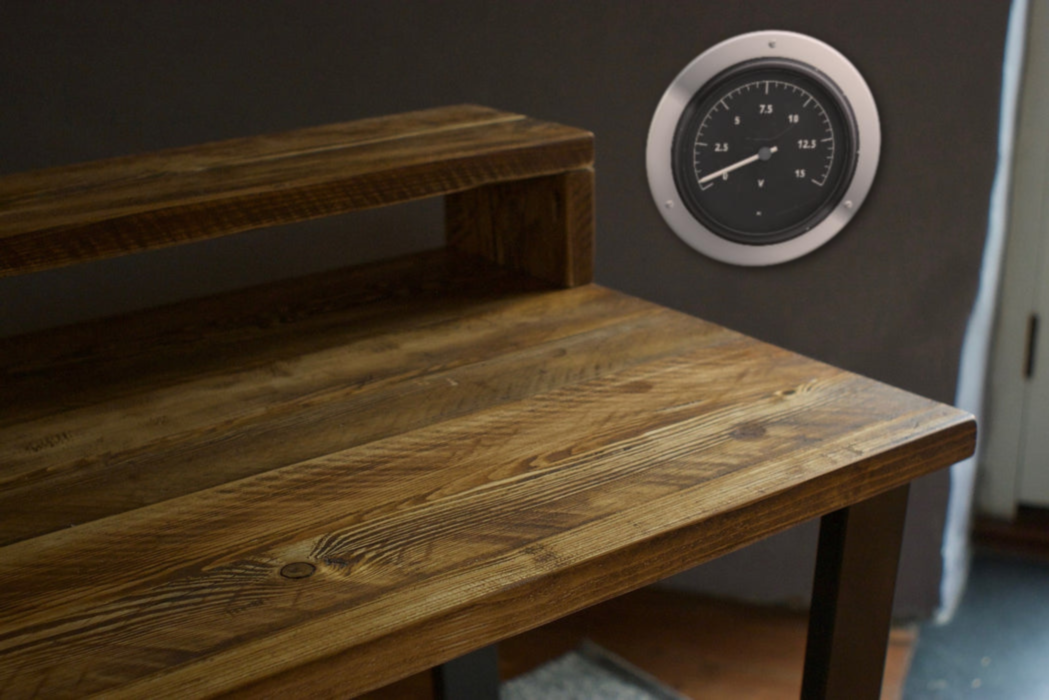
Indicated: 0.5V
